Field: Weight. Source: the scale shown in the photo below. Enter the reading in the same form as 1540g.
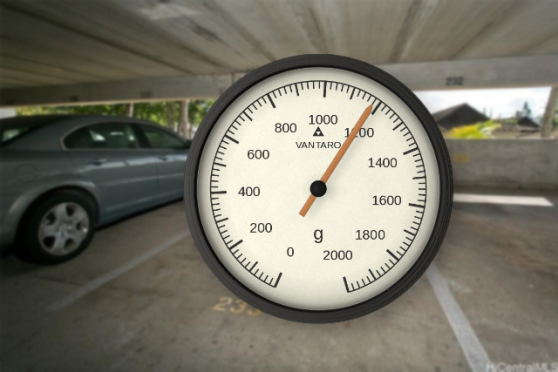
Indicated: 1180g
